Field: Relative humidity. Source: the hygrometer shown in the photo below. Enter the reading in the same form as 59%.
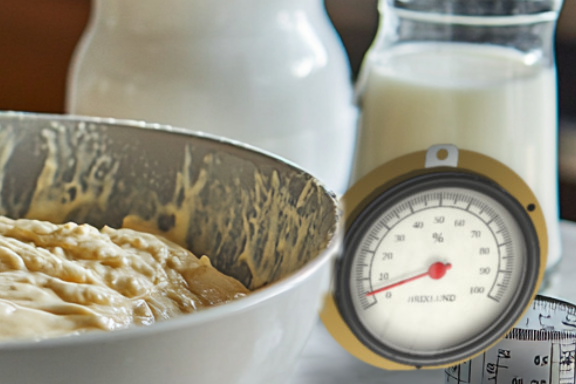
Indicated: 5%
